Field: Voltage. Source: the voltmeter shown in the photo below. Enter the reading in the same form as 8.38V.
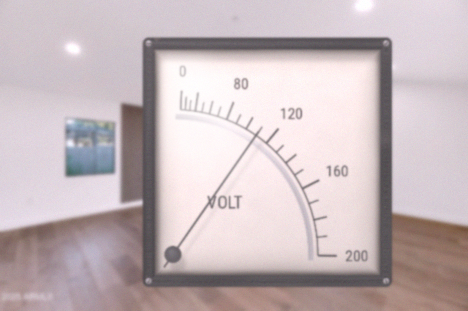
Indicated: 110V
